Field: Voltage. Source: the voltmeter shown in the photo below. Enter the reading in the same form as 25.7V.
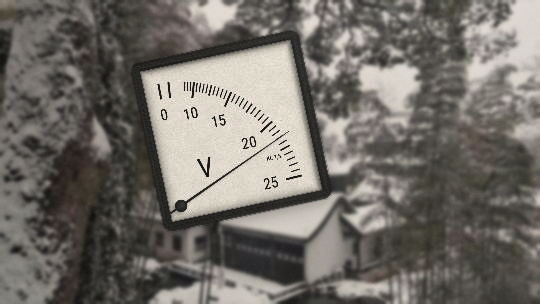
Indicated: 21.5V
